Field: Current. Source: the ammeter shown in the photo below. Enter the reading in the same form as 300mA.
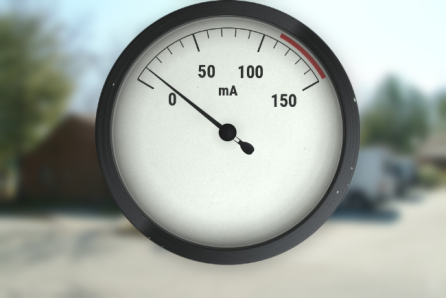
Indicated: 10mA
